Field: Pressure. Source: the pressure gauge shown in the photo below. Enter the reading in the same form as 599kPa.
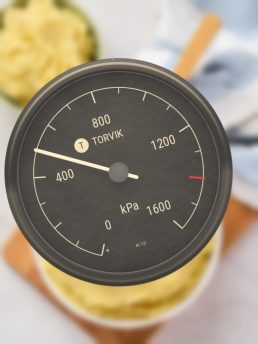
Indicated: 500kPa
